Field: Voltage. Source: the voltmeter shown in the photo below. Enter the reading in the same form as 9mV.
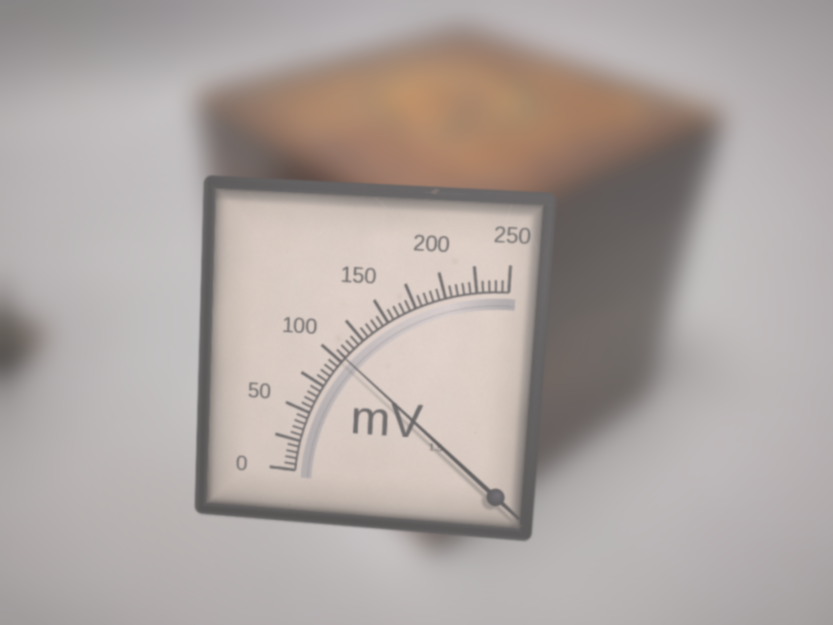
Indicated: 105mV
